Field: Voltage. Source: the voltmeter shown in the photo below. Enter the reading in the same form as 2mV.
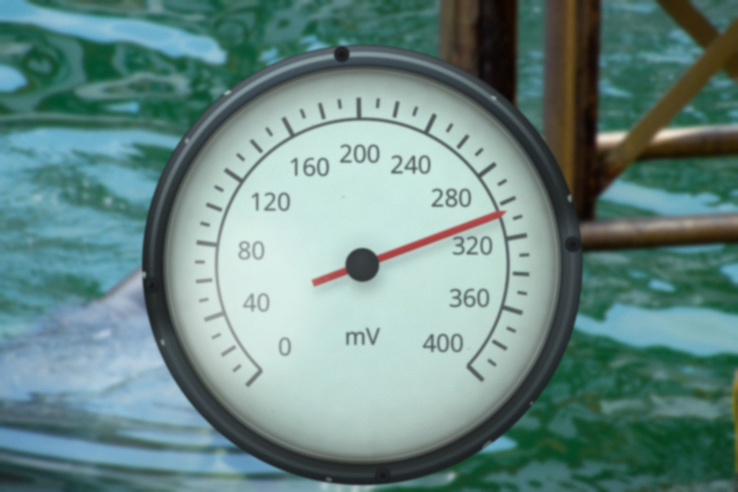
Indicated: 305mV
